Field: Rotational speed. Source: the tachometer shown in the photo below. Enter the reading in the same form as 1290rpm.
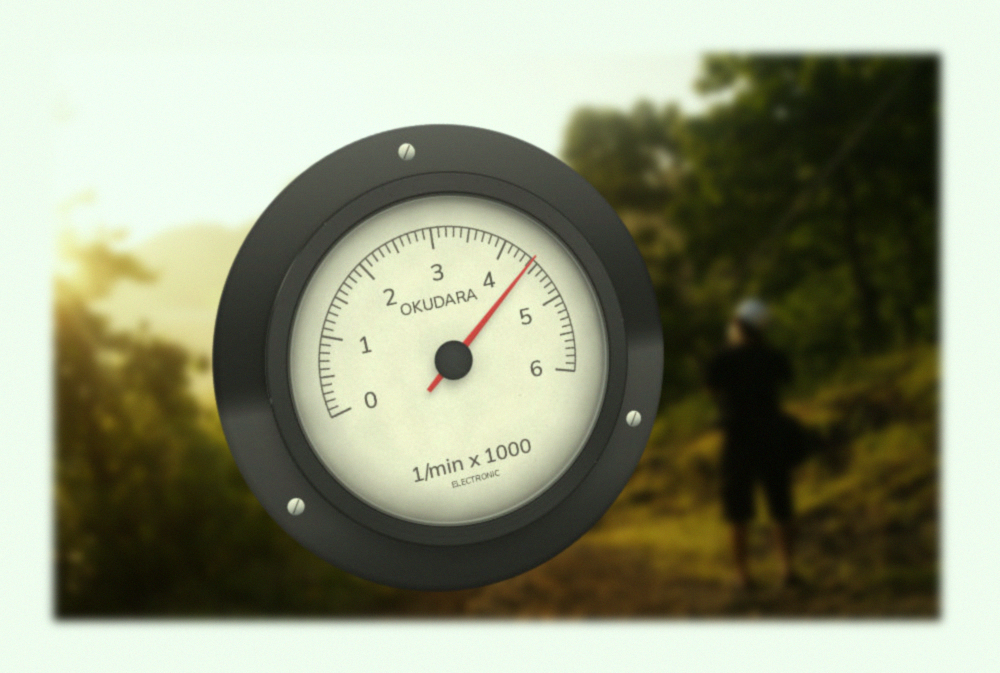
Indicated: 4400rpm
